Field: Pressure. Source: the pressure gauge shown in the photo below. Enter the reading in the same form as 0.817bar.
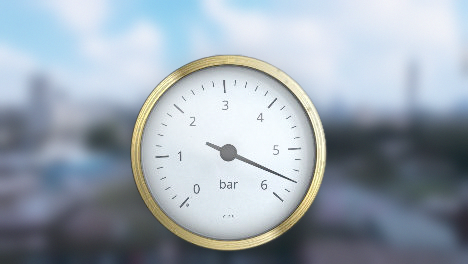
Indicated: 5.6bar
